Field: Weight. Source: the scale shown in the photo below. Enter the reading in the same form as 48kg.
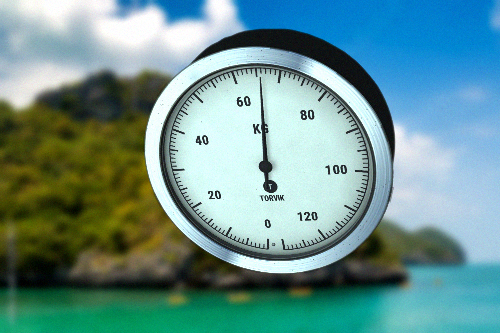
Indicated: 66kg
